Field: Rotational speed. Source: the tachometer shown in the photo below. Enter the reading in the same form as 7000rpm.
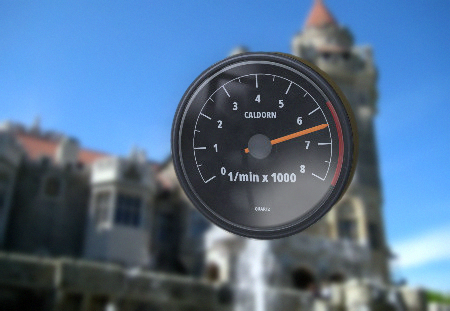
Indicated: 6500rpm
